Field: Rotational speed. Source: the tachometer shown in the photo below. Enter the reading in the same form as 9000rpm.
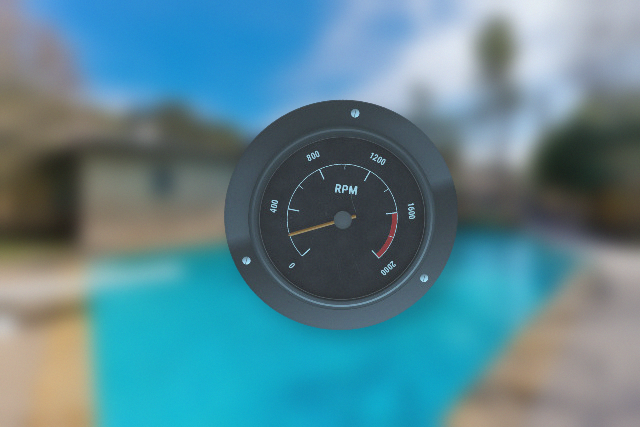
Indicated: 200rpm
